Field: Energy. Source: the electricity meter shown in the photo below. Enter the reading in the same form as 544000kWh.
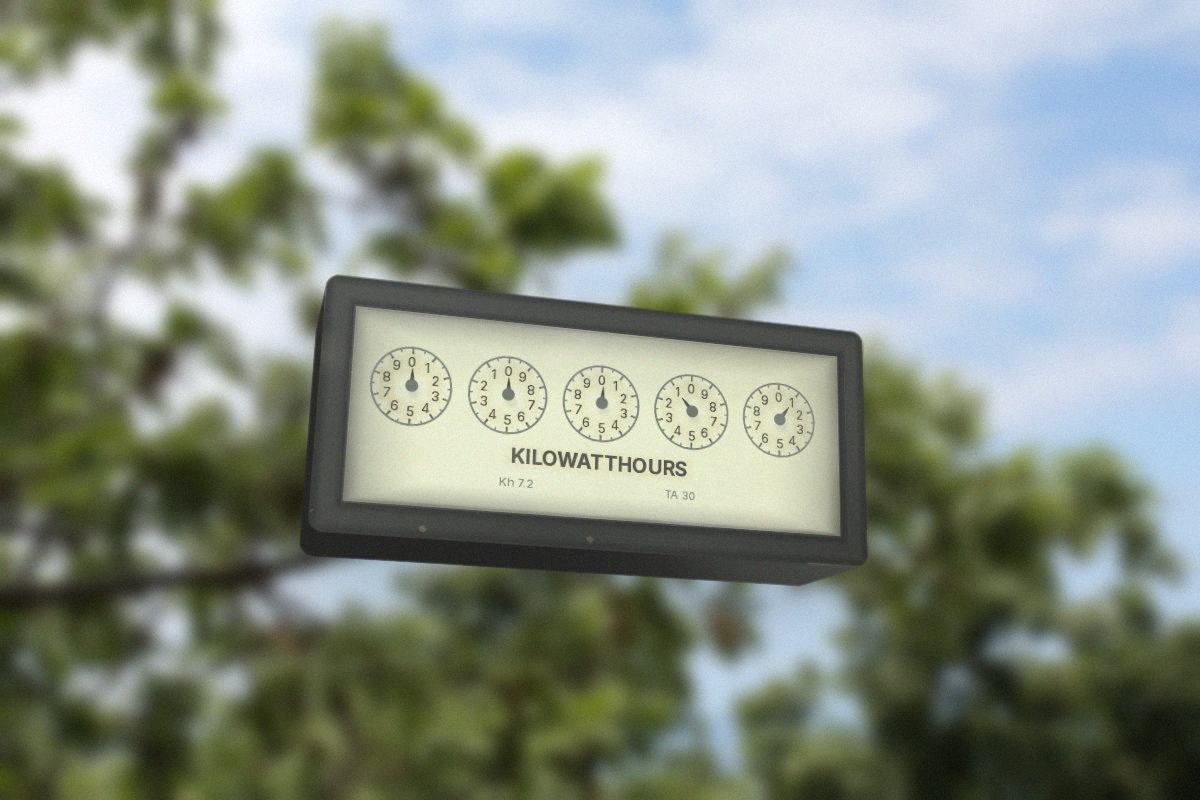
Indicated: 11kWh
